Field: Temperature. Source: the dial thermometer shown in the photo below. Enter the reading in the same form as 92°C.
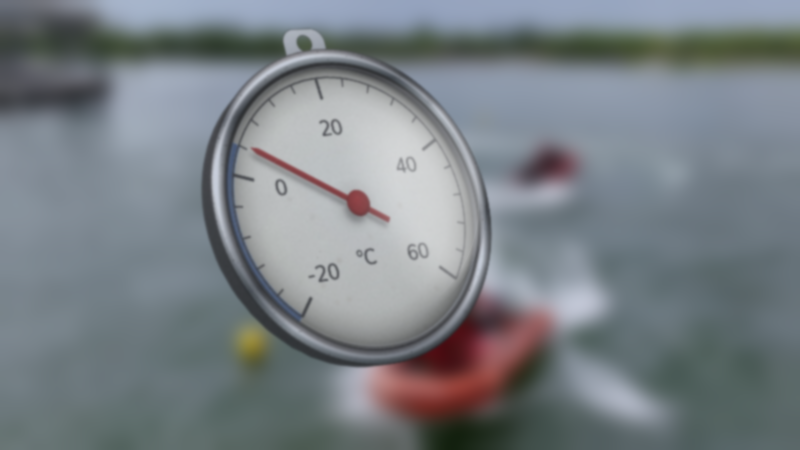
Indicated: 4°C
